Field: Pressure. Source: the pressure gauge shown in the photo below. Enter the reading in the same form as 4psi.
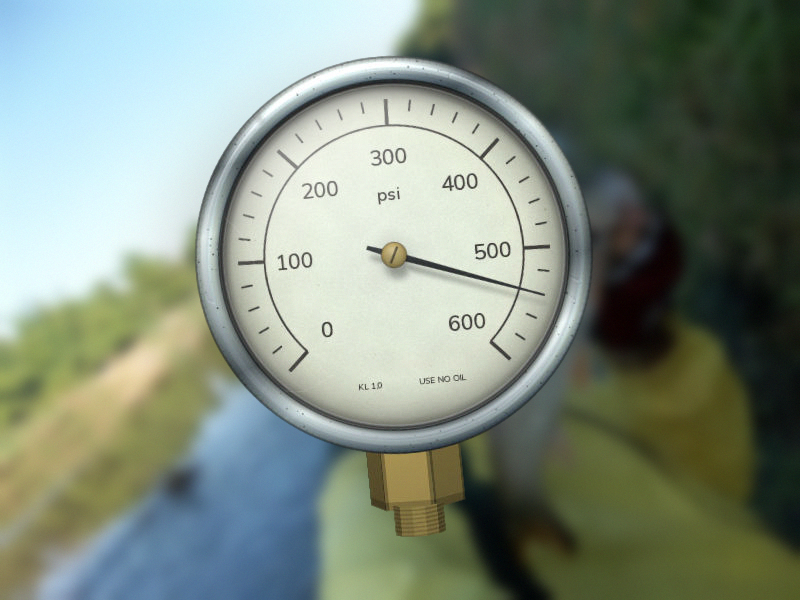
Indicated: 540psi
